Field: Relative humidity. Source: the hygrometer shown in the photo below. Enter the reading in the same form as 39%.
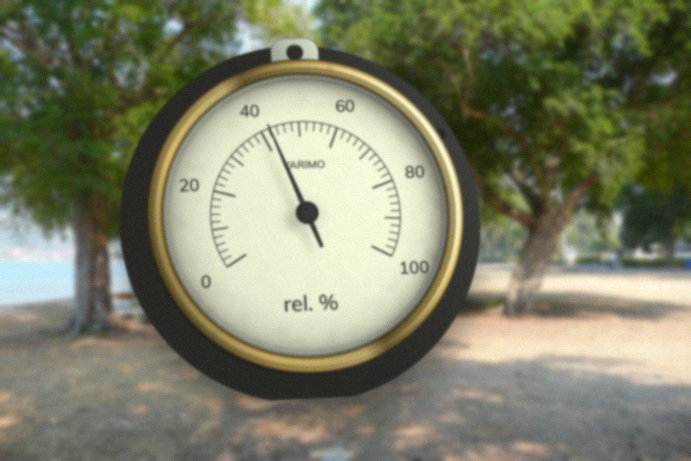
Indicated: 42%
